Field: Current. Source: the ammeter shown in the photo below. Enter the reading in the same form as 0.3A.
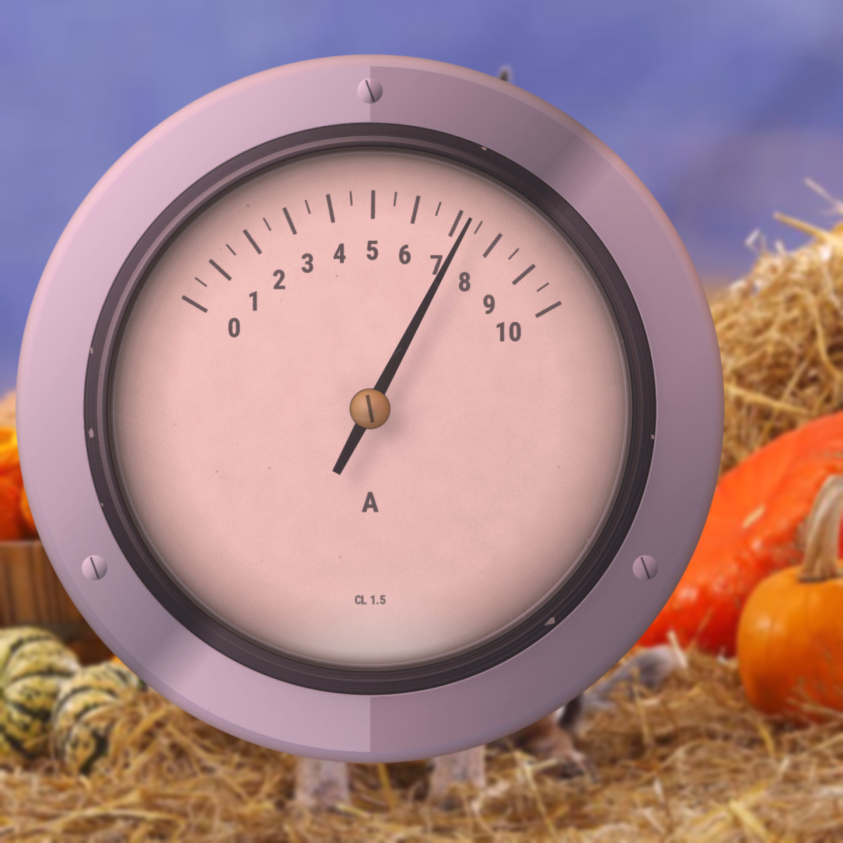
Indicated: 7.25A
